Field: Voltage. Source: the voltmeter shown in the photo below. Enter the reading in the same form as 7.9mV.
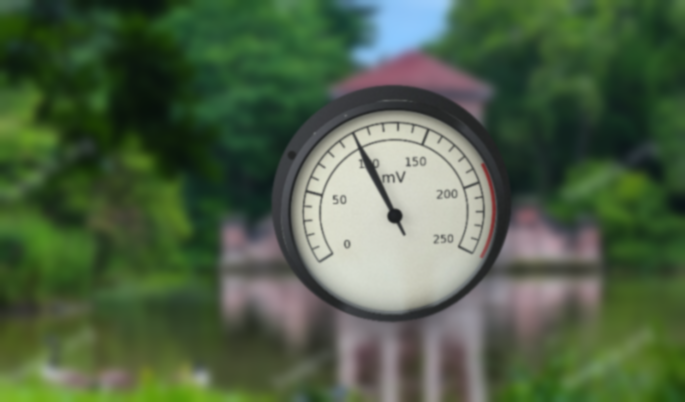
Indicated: 100mV
